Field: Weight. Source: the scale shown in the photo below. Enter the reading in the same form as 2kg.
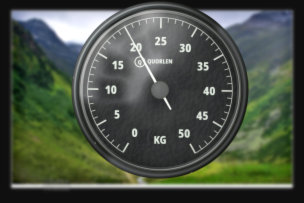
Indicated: 20kg
